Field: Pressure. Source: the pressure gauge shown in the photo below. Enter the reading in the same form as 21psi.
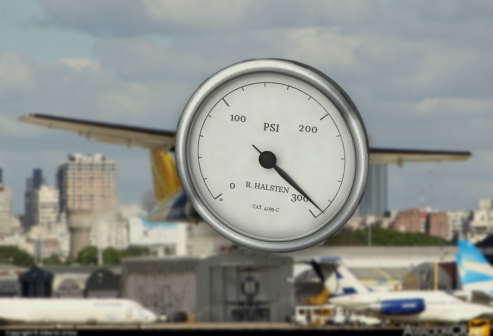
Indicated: 290psi
